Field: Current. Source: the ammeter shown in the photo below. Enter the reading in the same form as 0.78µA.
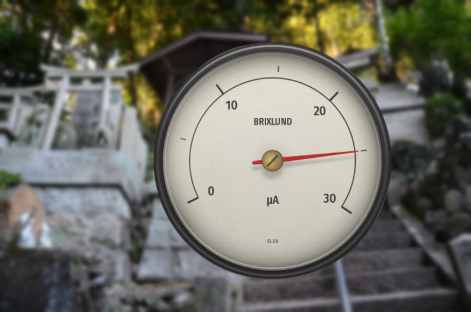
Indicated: 25µA
